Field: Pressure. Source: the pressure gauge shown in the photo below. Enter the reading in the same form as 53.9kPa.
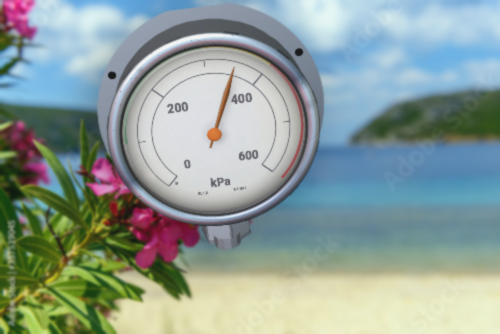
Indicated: 350kPa
